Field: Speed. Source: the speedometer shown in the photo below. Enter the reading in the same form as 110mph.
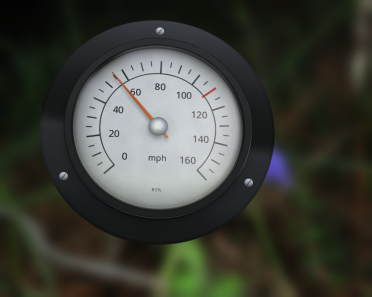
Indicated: 55mph
